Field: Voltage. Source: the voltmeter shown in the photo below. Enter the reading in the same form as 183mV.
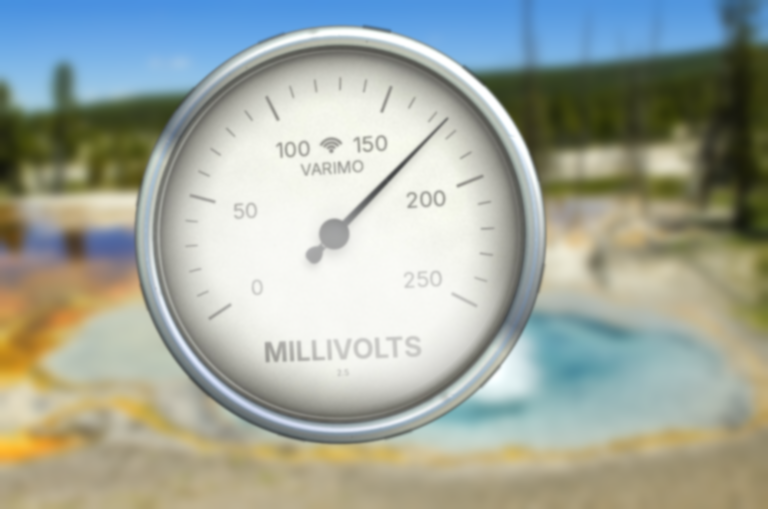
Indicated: 175mV
